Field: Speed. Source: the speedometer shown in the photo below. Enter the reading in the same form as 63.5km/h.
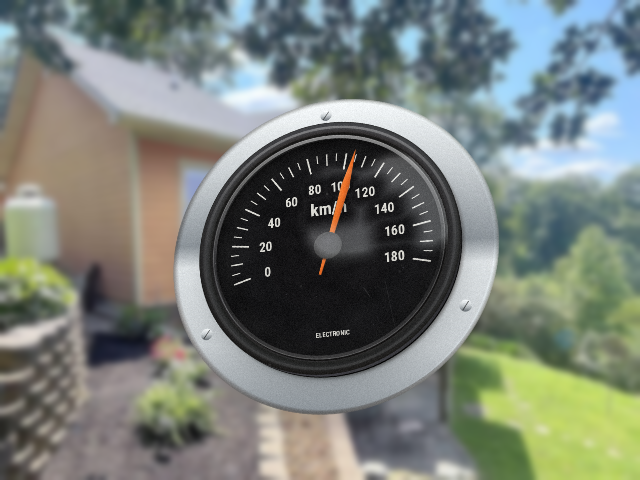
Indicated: 105km/h
